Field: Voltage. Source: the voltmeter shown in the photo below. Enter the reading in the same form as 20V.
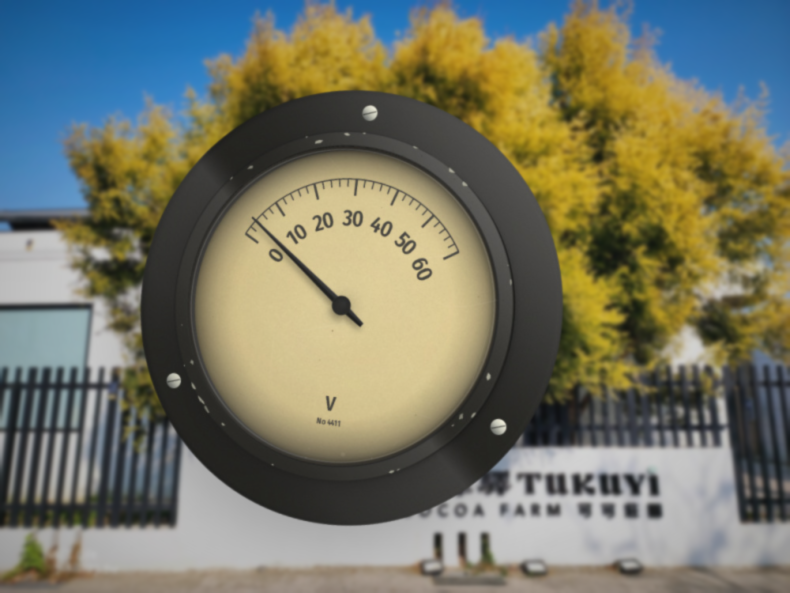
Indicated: 4V
